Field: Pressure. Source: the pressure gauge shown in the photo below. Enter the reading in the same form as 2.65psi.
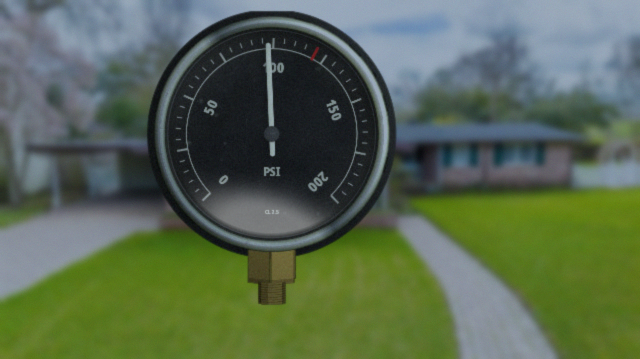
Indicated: 97.5psi
